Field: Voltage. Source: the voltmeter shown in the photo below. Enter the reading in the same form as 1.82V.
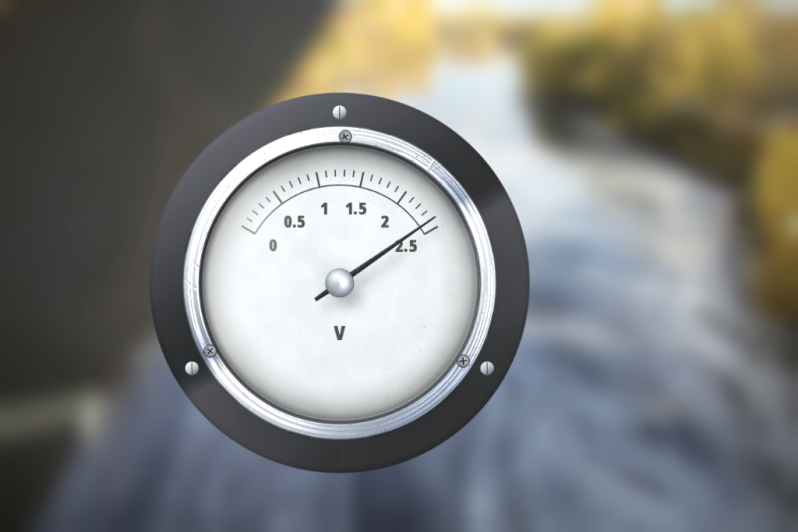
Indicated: 2.4V
